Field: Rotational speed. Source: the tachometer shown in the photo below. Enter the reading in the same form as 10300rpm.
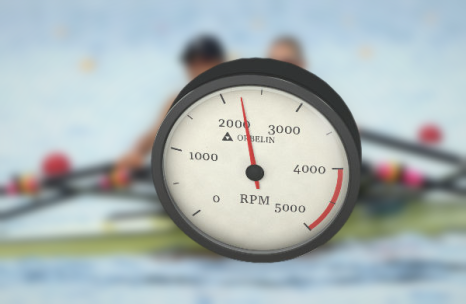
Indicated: 2250rpm
